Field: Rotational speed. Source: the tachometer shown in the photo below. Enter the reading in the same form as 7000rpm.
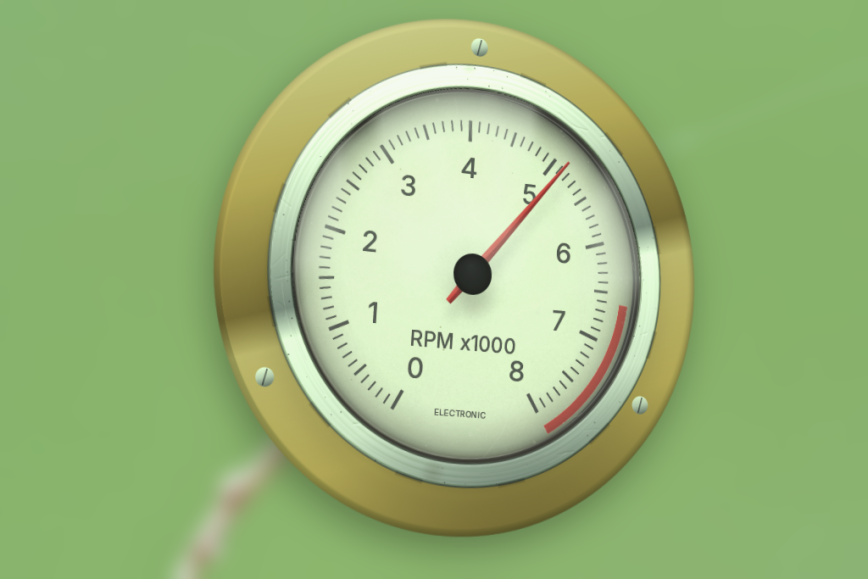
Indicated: 5100rpm
